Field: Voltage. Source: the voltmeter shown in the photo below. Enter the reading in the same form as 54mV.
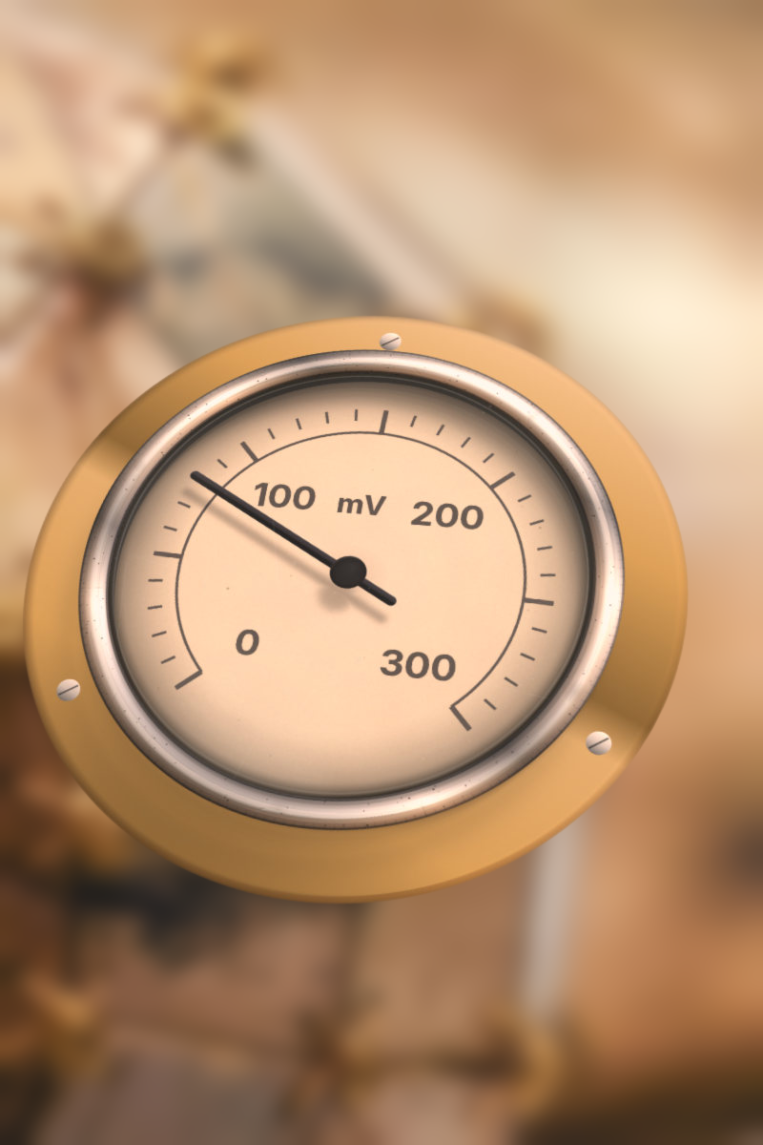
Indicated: 80mV
